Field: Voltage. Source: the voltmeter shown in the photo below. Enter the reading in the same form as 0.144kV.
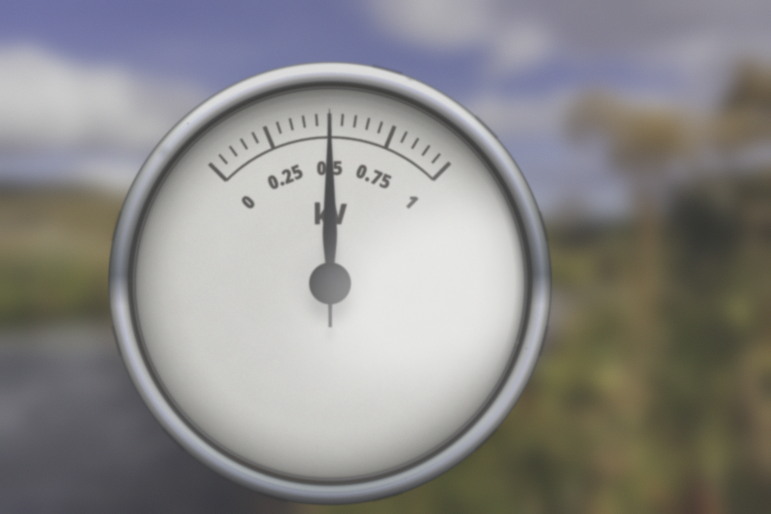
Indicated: 0.5kV
